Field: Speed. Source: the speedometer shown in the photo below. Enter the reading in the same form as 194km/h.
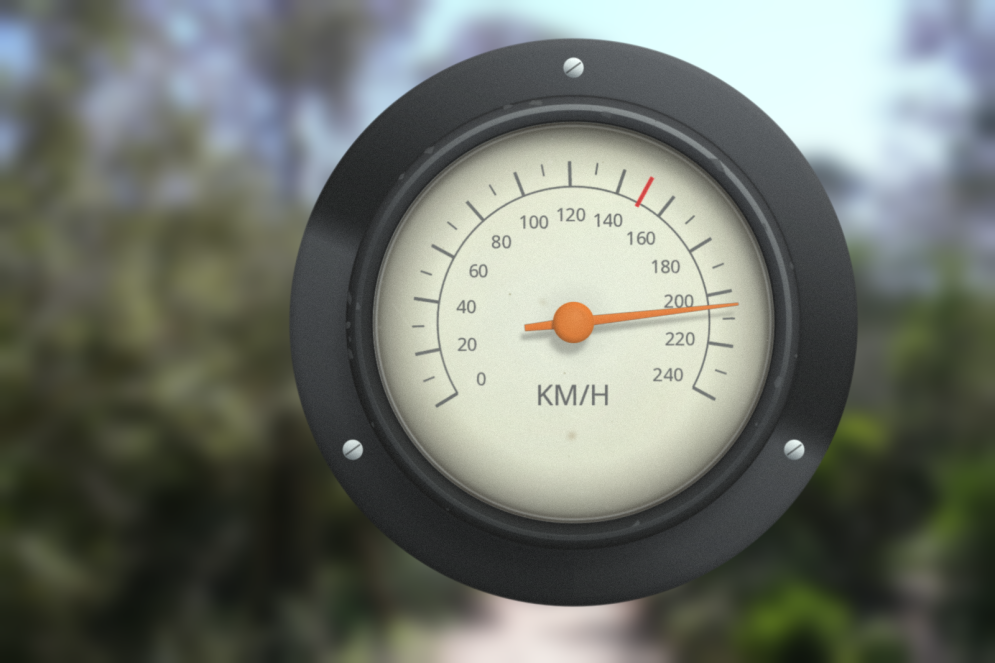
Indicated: 205km/h
